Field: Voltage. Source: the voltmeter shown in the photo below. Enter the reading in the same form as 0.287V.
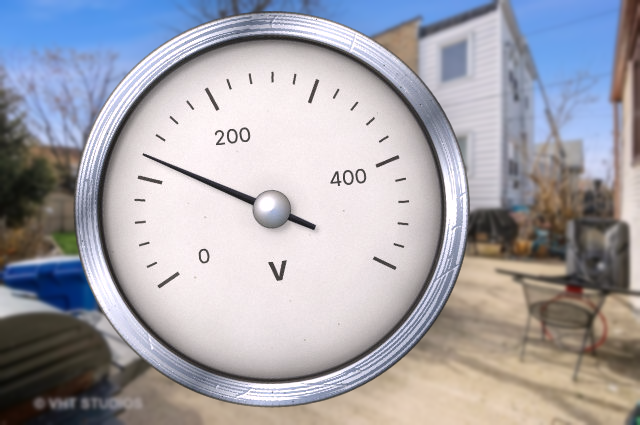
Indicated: 120V
